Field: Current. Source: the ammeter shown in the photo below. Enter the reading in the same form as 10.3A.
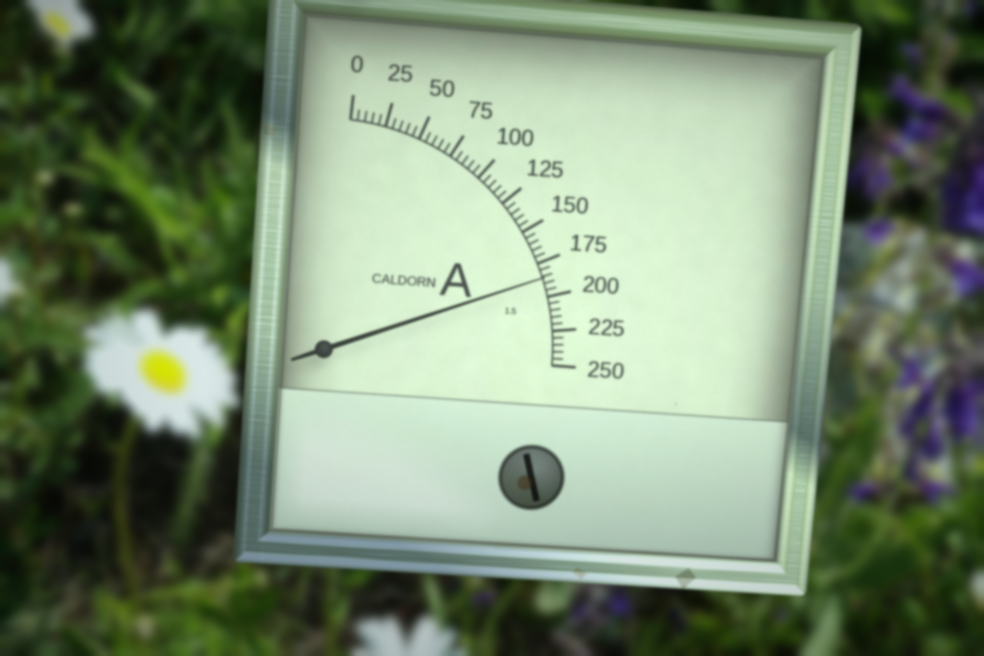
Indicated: 185A
